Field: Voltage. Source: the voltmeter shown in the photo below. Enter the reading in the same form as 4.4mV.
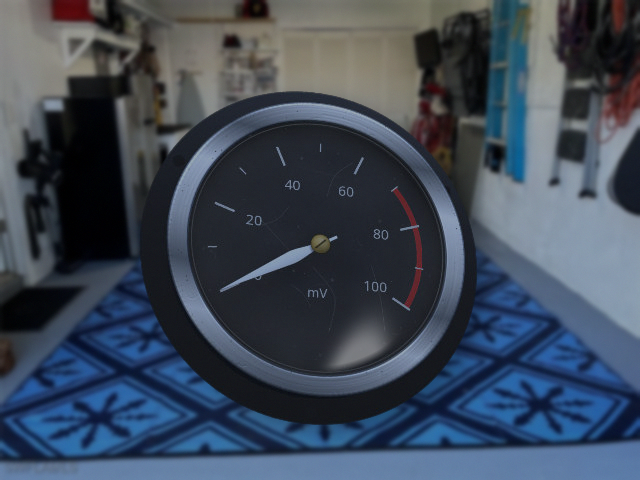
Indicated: 0mV
